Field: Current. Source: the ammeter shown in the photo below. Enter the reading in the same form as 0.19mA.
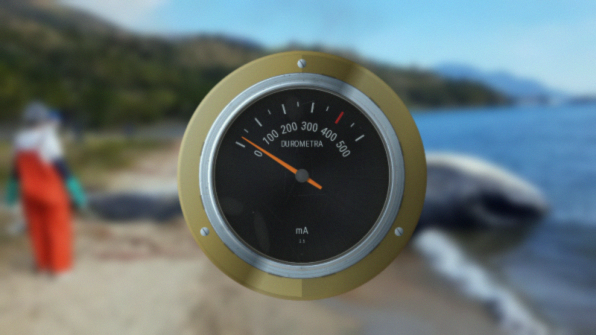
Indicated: 25mA
